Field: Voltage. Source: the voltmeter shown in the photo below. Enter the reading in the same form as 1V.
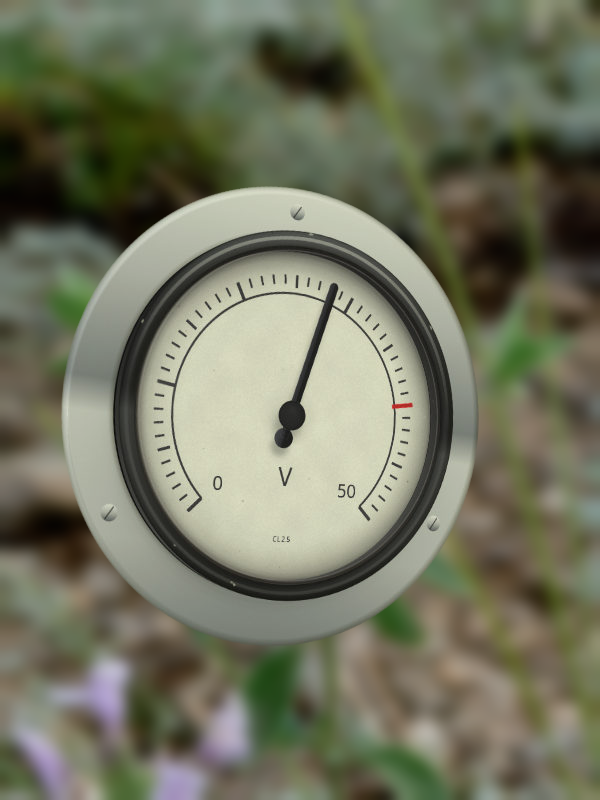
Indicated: 28V
